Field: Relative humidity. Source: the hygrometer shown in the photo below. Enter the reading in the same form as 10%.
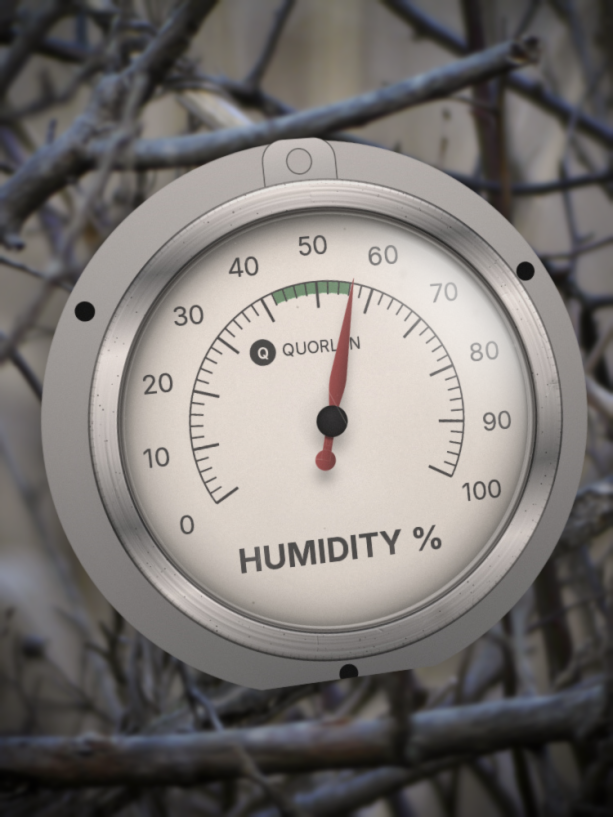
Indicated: 56%
